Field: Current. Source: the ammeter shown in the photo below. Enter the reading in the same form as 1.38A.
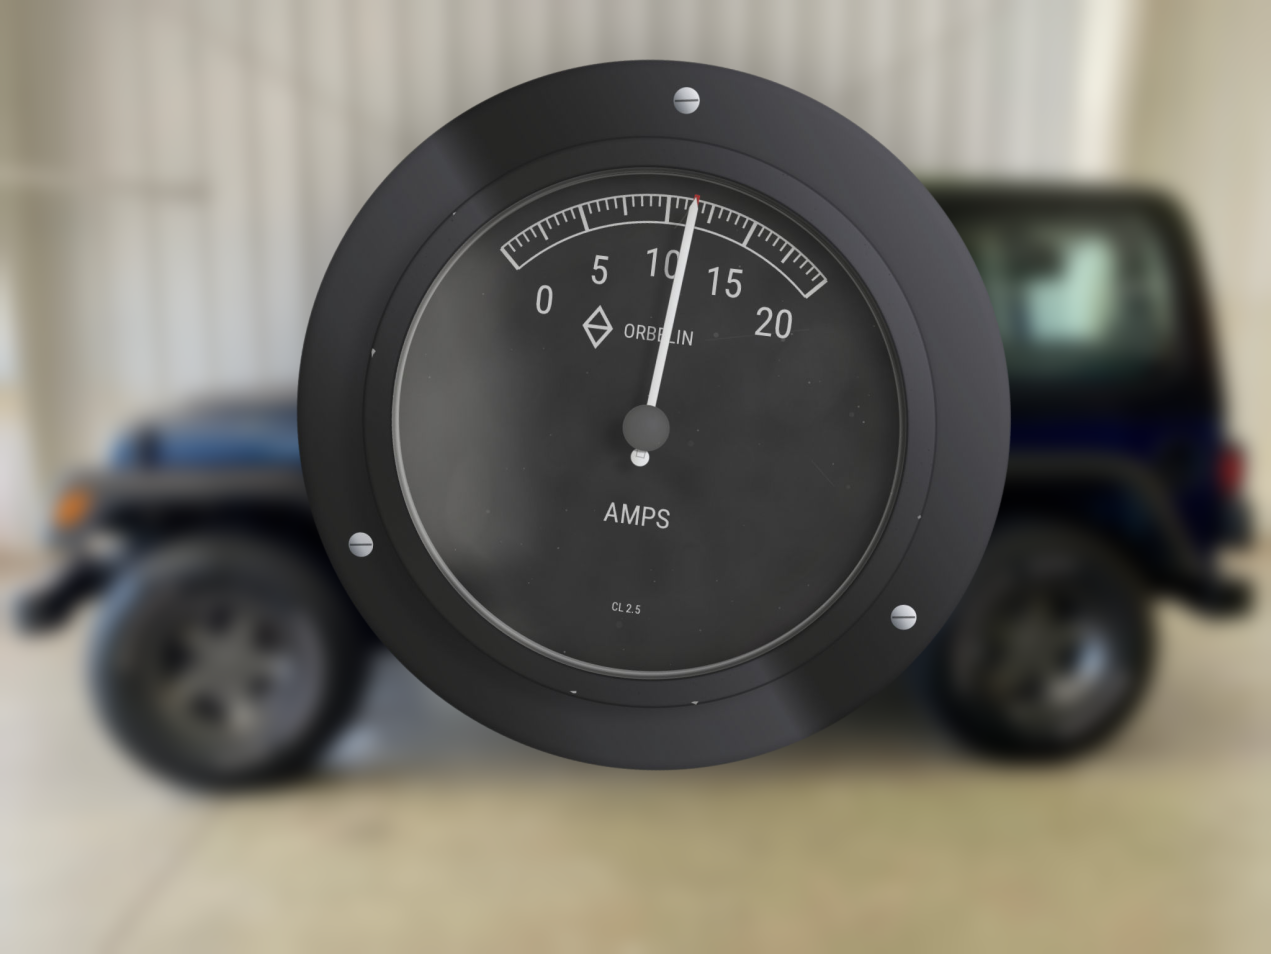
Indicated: 11.5A
